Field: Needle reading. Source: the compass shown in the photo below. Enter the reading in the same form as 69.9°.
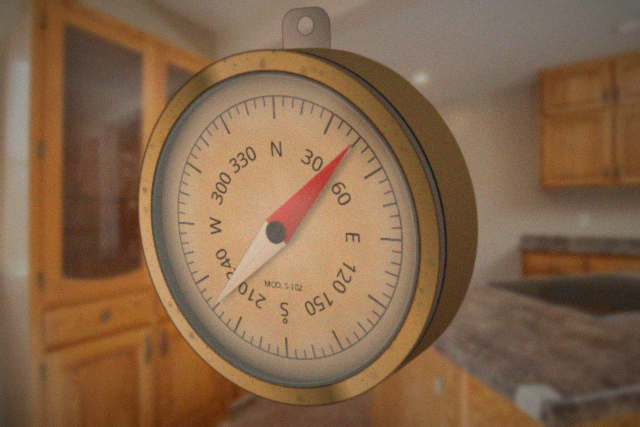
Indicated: 45°
